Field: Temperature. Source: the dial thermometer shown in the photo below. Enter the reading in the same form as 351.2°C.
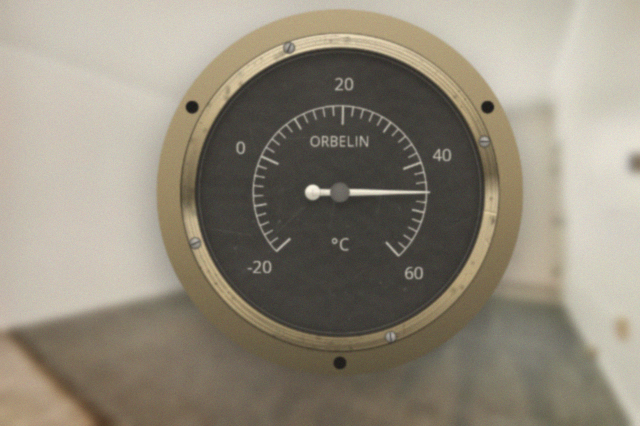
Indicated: 46°C
